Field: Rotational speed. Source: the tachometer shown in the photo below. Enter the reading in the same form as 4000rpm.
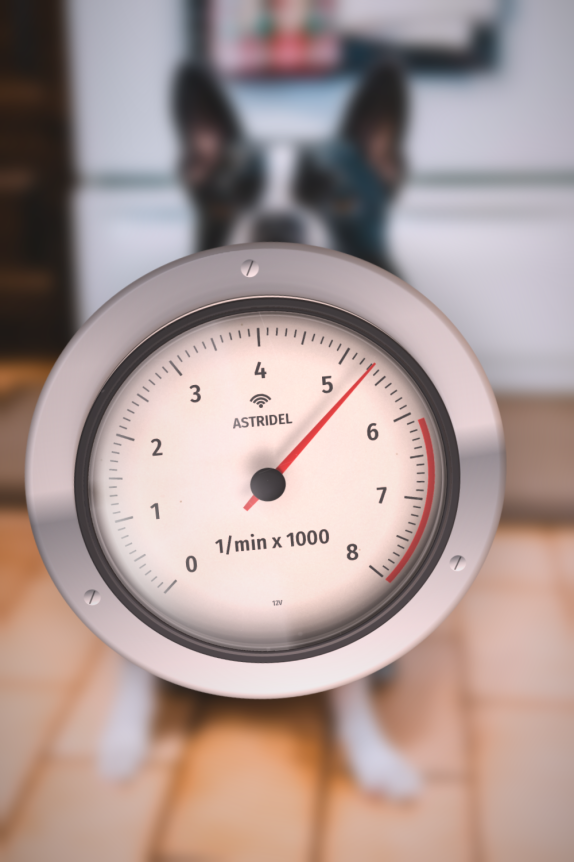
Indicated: 5300rpm
